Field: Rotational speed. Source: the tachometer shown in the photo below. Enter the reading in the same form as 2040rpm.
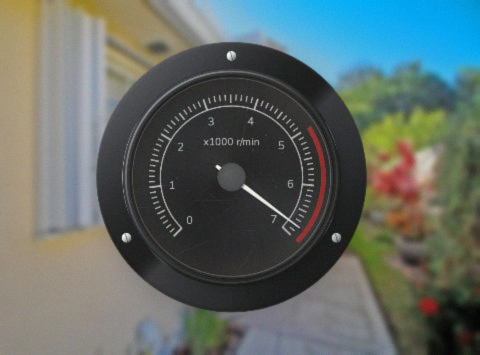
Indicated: 6800rpm
